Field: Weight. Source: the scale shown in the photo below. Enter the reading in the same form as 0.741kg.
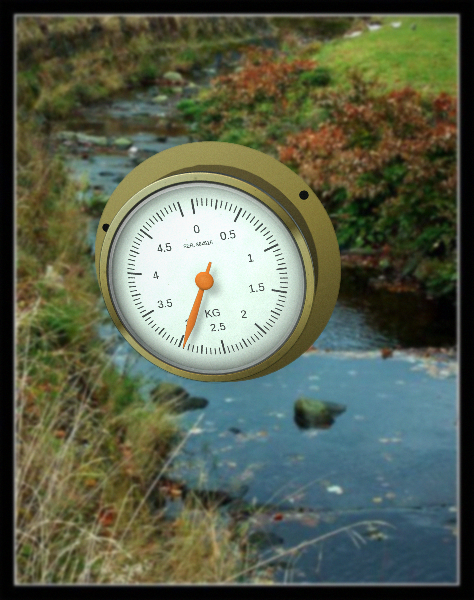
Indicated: 2.95kg
